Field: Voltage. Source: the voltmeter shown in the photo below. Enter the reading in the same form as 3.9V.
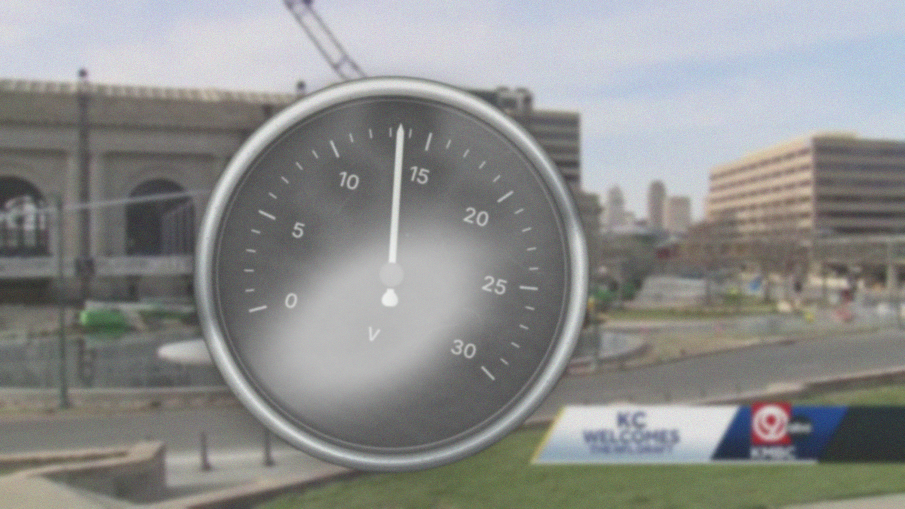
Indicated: 13.5V
